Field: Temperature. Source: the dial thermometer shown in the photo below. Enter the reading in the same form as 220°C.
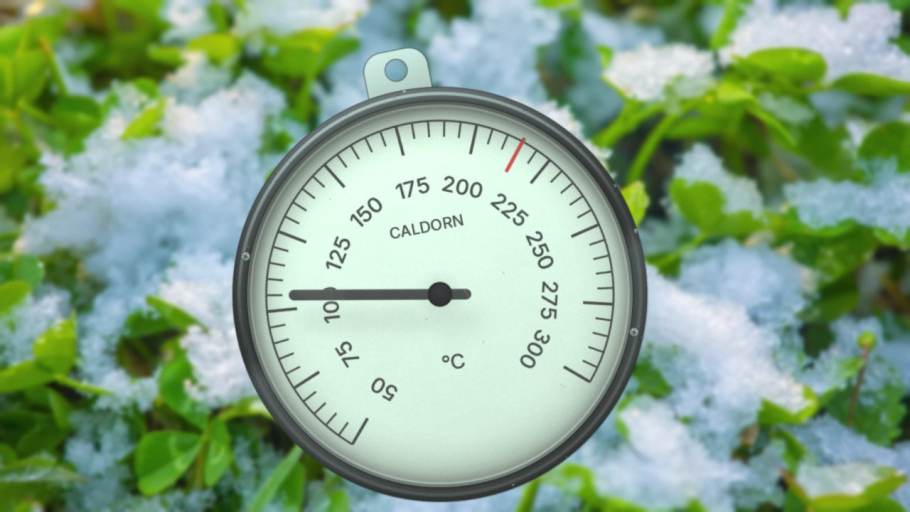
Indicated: 105°C
